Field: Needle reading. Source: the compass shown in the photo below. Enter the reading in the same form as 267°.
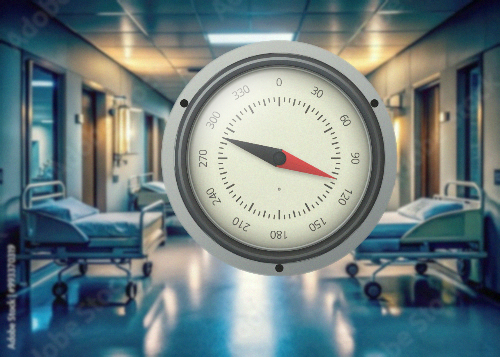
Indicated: 110°
